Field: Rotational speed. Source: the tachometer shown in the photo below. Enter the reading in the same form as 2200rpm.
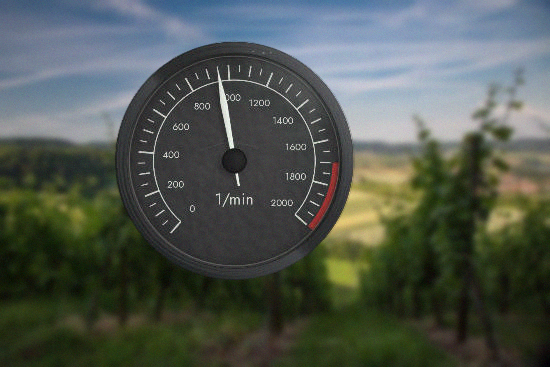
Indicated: 950rpm
